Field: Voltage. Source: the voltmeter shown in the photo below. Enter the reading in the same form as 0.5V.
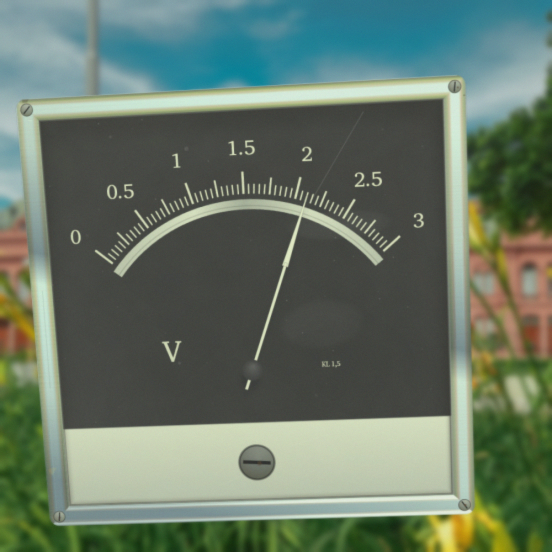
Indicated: 2.1V
